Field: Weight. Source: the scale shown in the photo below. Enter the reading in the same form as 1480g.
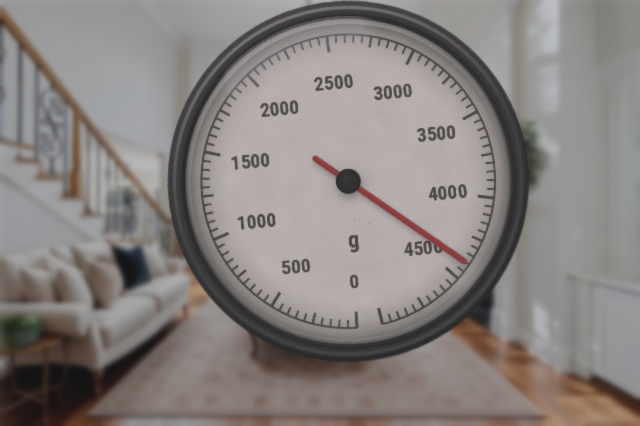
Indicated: 4400g
